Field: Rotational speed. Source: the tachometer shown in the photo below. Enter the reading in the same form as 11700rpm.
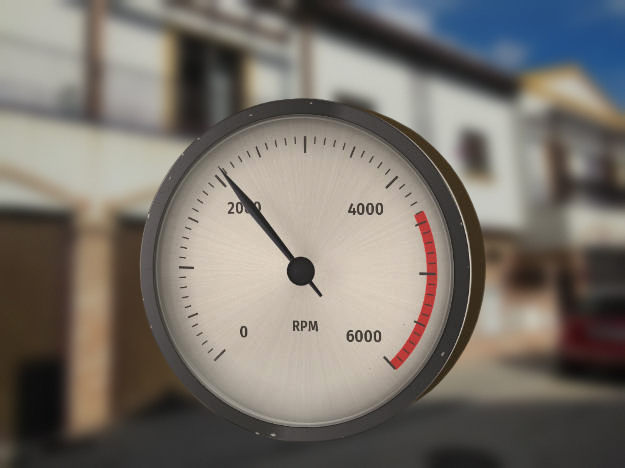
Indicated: 2100rpm
